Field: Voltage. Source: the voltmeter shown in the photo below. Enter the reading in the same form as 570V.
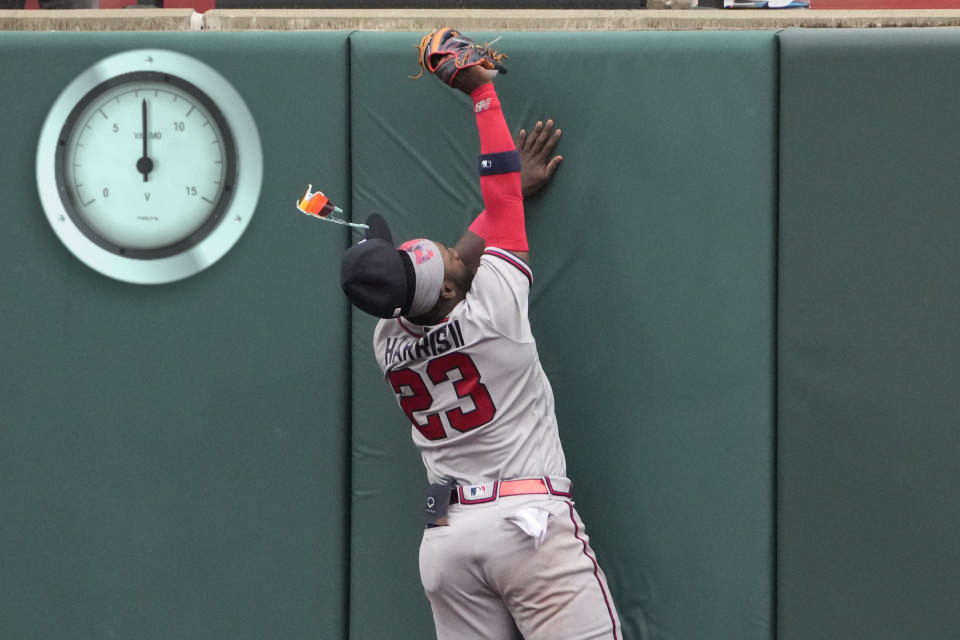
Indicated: 7.5V
